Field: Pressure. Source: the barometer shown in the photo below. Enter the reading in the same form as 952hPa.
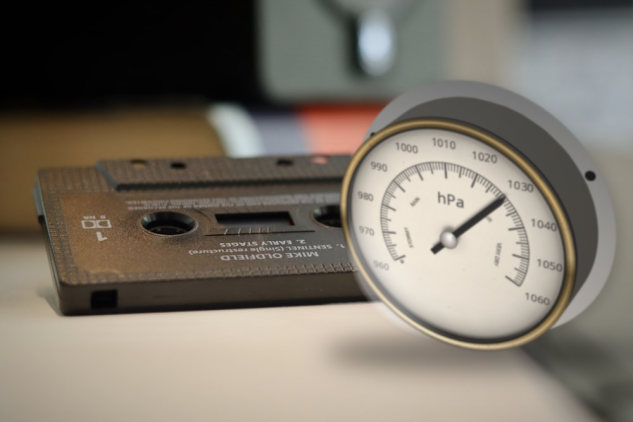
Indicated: 1030hPa
